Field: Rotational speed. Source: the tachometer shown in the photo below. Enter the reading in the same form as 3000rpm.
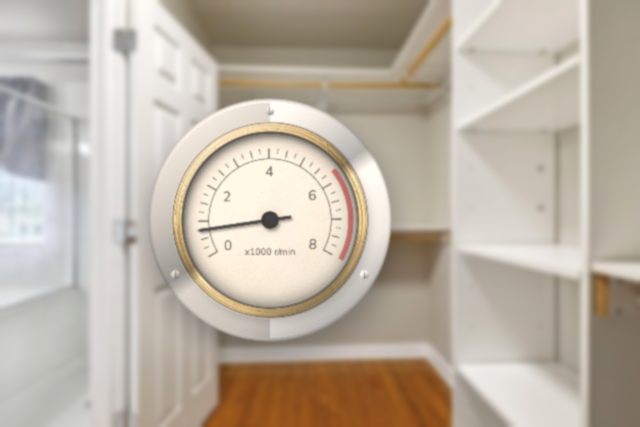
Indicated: 750rpm
